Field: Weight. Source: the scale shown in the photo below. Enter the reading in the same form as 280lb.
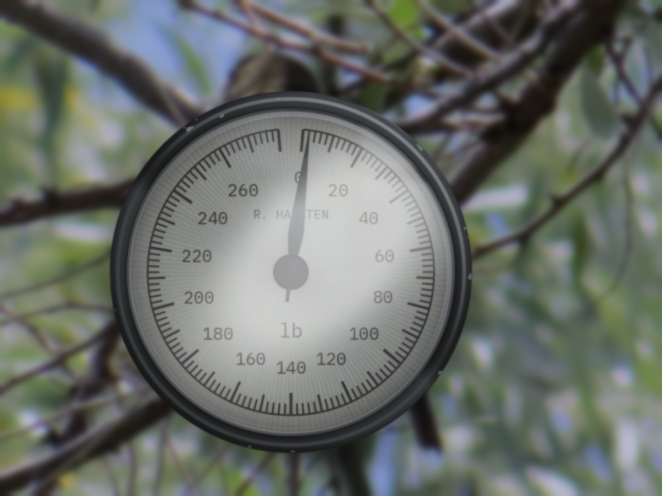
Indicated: 2lb
